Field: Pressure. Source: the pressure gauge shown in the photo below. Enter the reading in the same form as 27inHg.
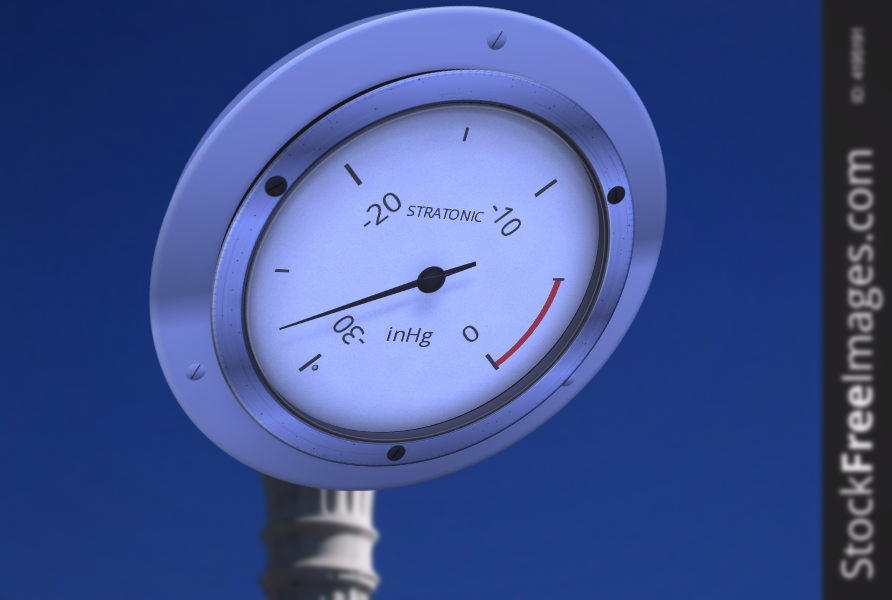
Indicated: -27.5inHg
